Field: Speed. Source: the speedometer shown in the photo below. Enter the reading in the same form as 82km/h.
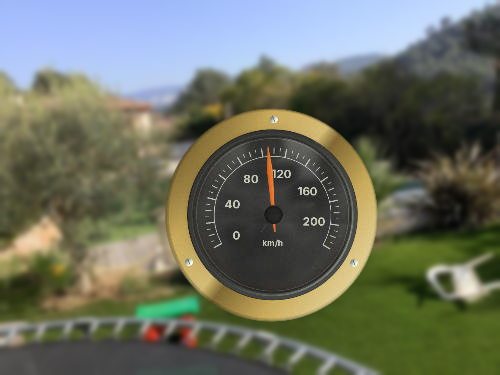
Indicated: 105km/h
